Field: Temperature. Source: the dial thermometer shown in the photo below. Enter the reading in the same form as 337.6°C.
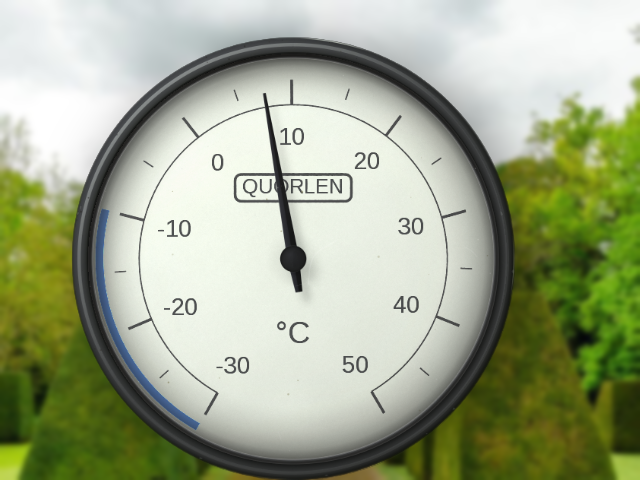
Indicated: 7.5°C
